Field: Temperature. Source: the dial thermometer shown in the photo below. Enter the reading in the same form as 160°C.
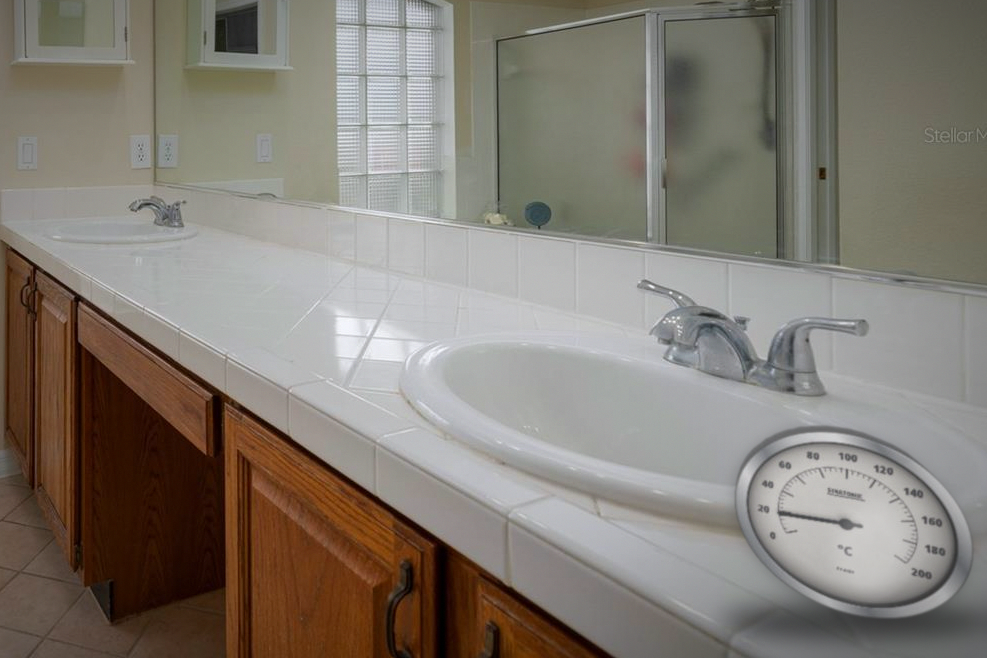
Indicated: 20°C
